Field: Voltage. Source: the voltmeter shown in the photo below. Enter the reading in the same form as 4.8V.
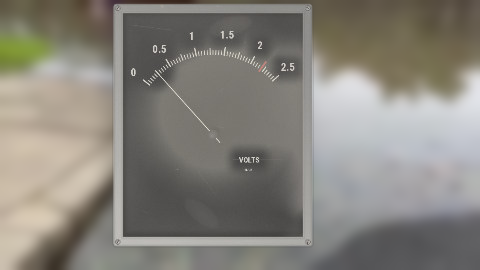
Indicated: 0.25V
